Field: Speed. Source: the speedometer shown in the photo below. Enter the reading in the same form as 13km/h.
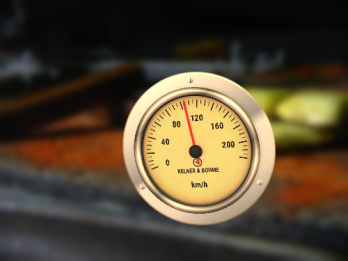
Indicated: 105km/h
